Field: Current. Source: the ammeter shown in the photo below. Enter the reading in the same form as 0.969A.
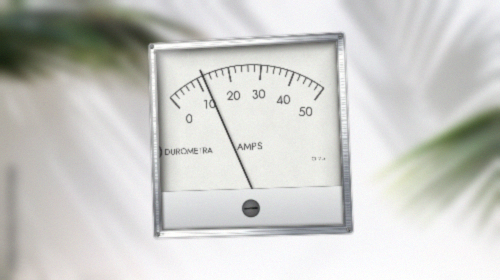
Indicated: 12A
